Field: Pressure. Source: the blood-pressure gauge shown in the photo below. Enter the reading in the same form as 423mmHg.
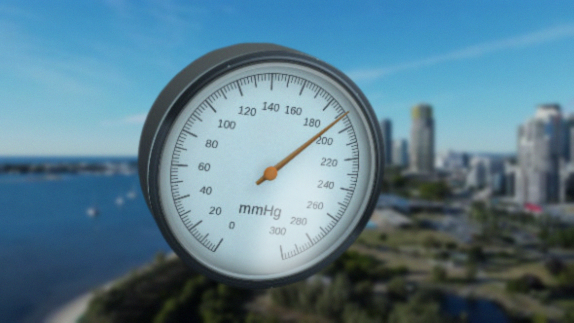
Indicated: 190mmHg
